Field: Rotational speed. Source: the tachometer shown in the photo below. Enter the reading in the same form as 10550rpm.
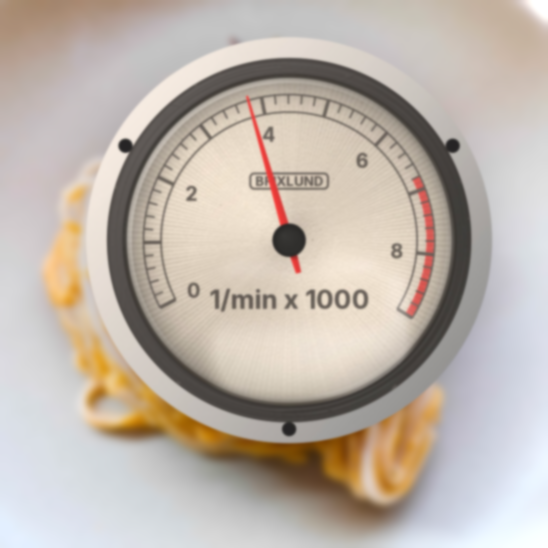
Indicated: 3800rpm
